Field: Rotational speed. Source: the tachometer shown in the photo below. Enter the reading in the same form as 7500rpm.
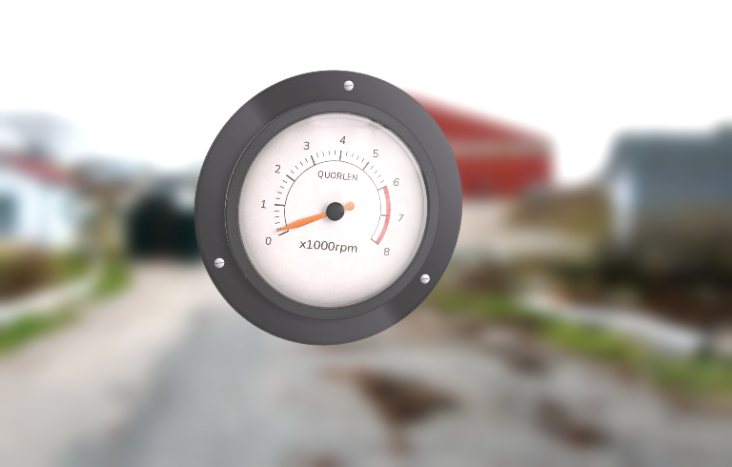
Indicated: 200rpm
